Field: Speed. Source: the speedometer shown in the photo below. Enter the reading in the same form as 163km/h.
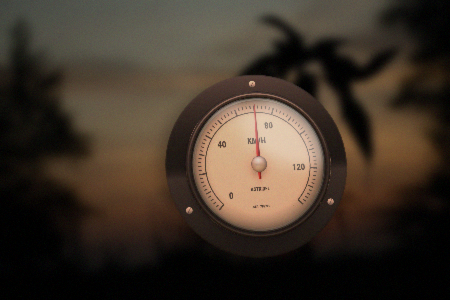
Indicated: 70km/h
